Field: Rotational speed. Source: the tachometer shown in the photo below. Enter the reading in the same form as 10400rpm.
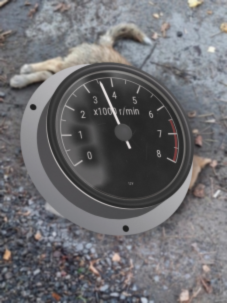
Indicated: 3500rpm
